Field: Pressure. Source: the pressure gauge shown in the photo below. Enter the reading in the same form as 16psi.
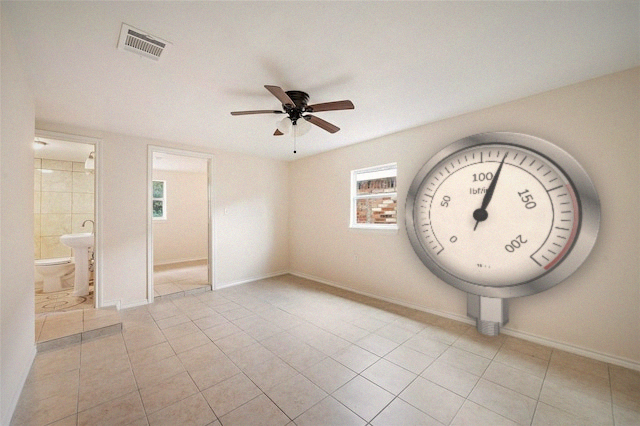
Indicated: 115psi
